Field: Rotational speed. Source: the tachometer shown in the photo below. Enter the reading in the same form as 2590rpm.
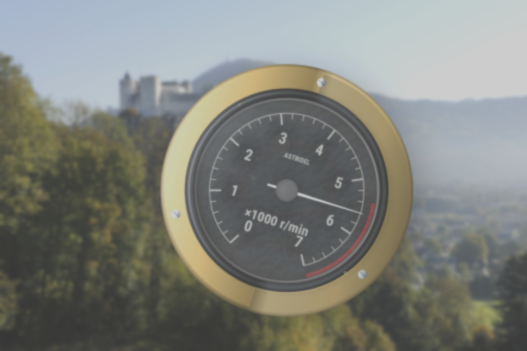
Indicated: 5600rpm
